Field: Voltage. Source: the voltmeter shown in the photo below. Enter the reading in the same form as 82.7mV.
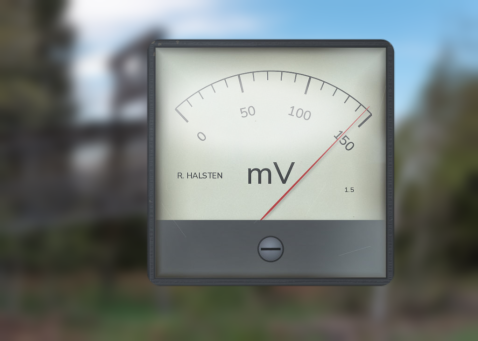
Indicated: 145mV
